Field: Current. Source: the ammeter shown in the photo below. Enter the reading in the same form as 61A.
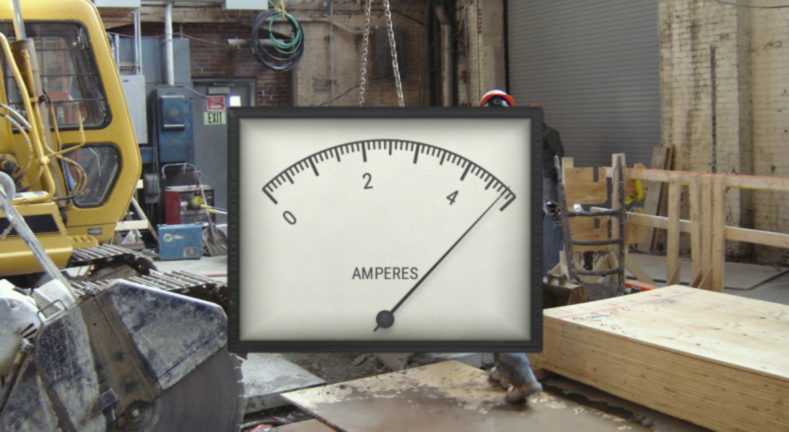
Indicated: 4.8A
